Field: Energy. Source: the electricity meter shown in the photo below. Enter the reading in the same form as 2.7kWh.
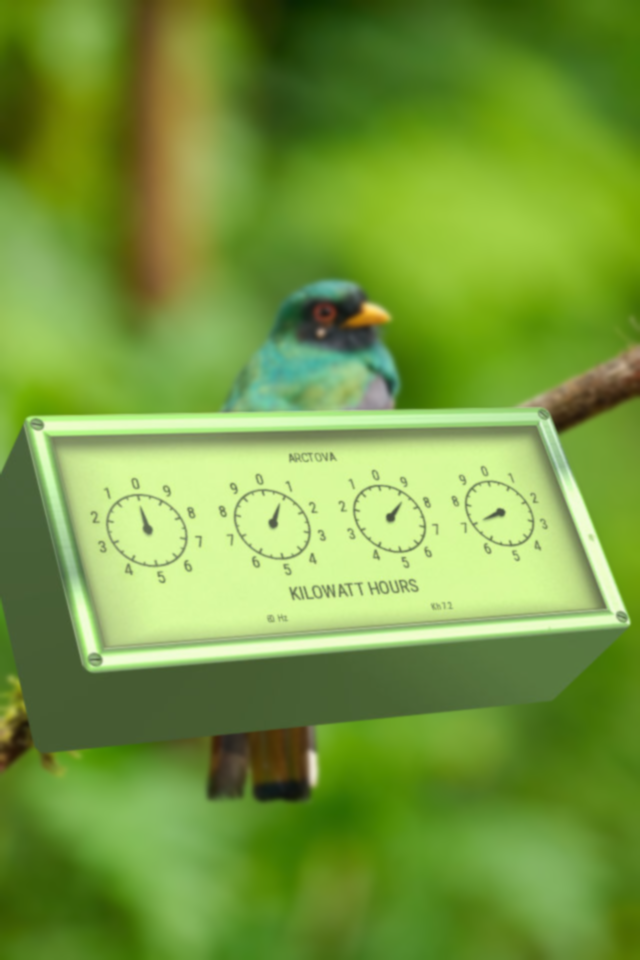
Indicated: 87kWh
